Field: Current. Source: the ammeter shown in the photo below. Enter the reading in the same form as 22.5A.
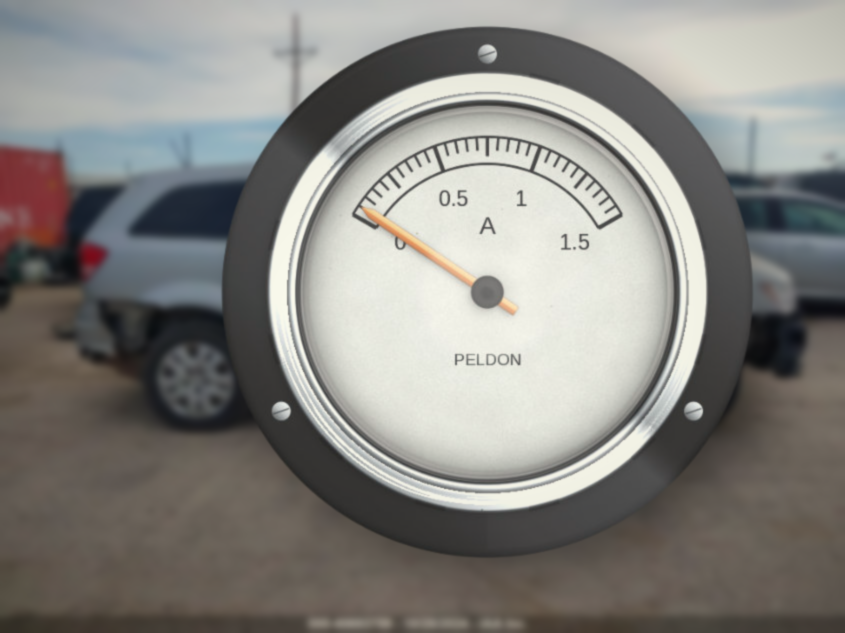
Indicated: 0.05A
